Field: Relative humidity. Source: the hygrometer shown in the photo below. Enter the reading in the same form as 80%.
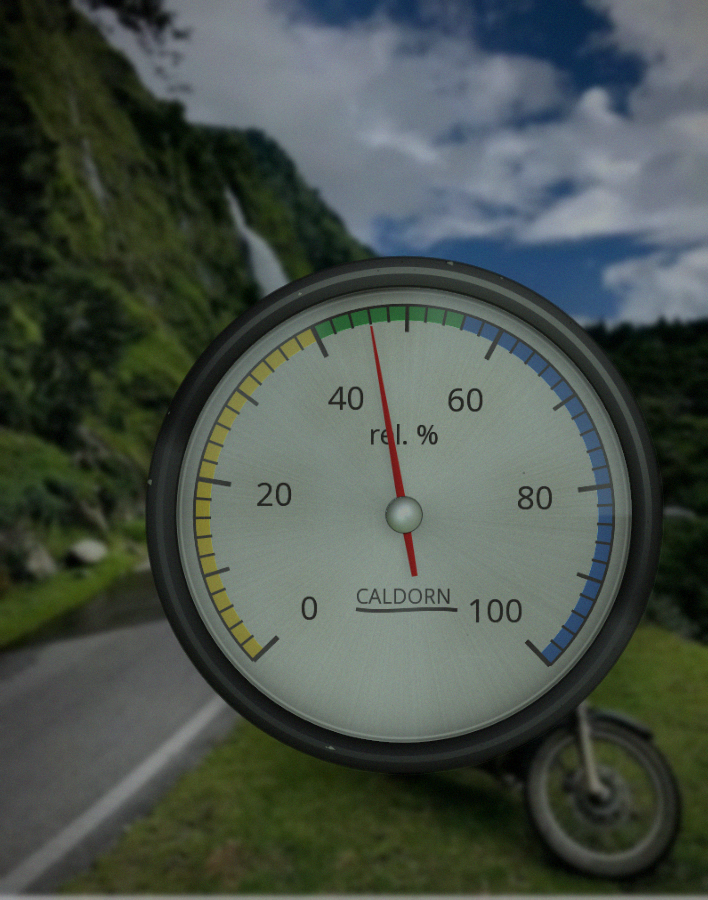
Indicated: 46%
